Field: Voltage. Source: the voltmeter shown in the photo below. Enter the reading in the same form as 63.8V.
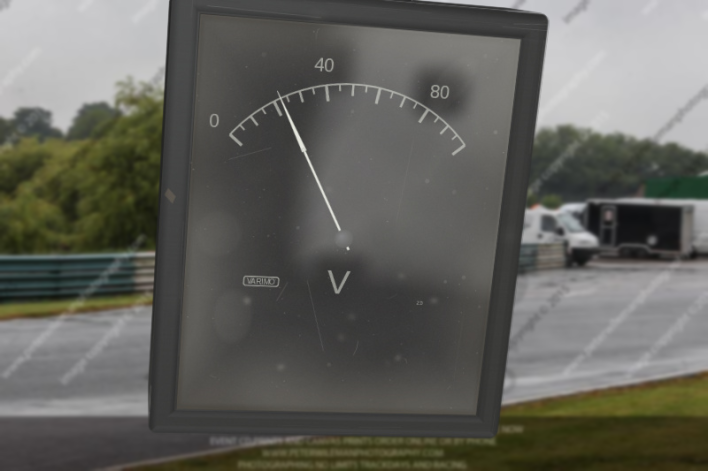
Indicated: 22.5V
